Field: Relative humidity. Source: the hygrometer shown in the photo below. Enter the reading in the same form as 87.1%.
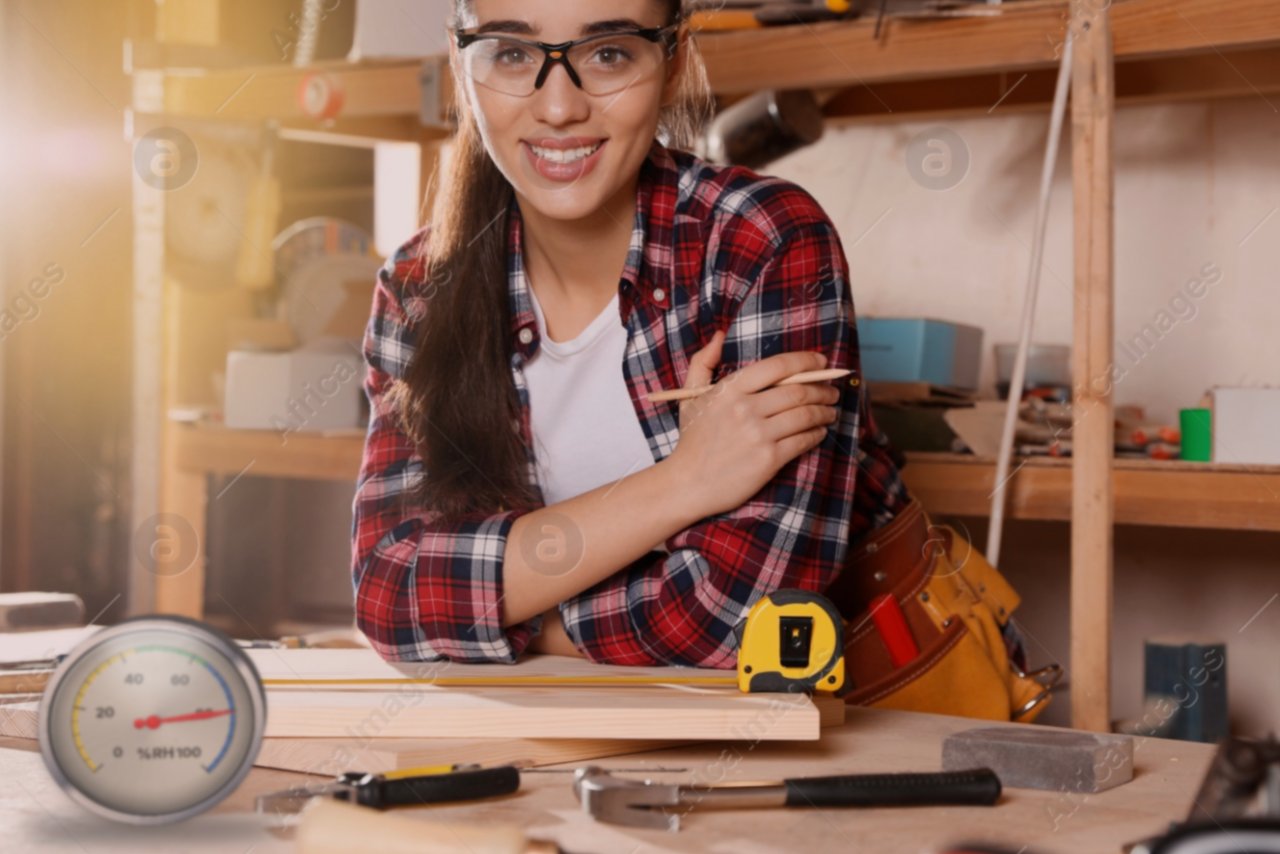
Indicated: 80%
